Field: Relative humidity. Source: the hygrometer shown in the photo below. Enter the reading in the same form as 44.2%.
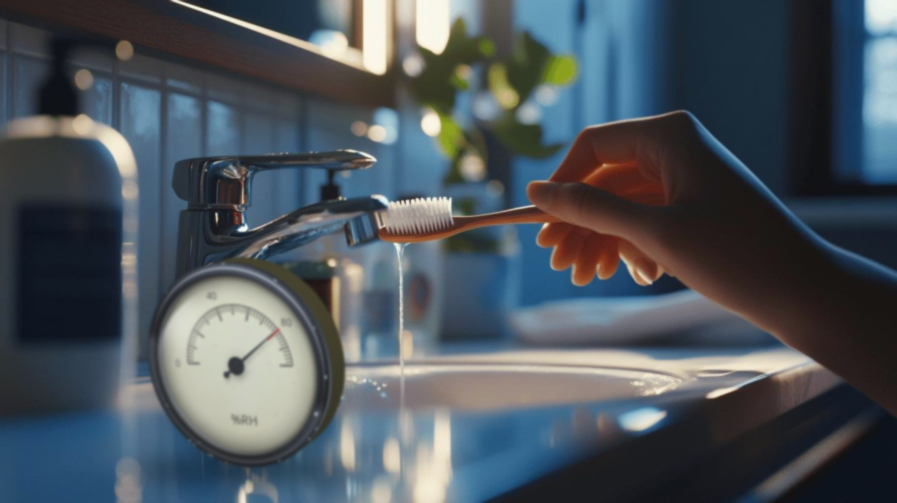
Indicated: 80%
